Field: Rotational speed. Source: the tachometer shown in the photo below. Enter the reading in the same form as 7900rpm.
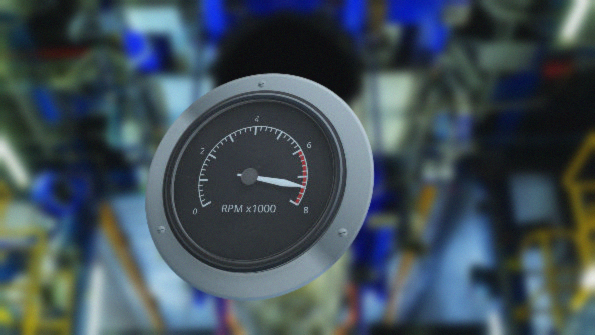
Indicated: 7400rpm
